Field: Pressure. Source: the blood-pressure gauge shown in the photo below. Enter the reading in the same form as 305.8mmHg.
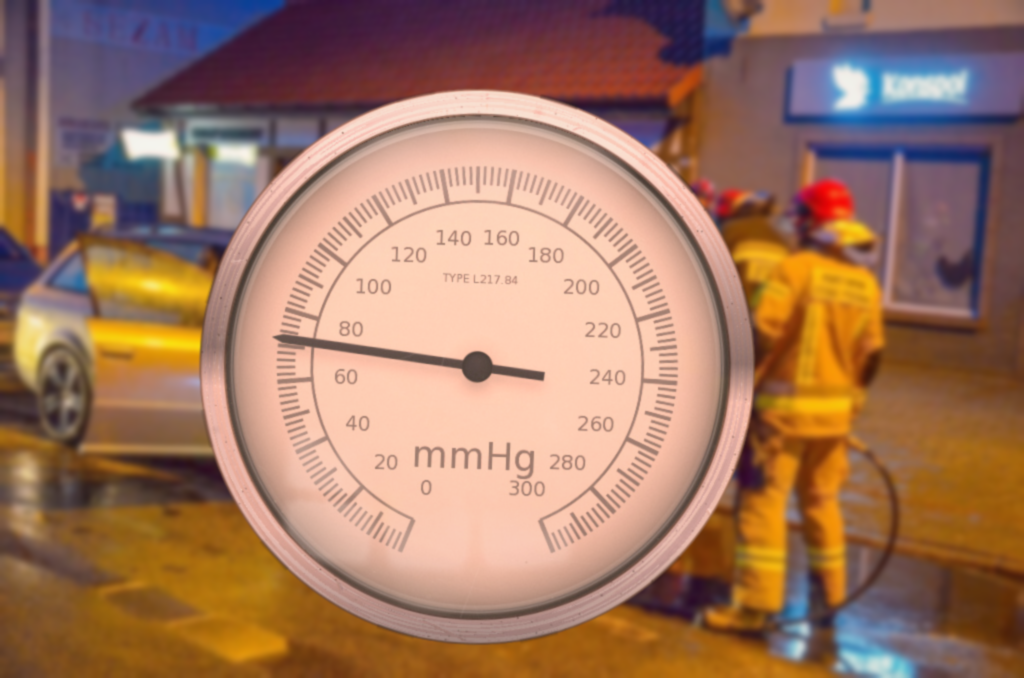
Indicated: 72mmHg
